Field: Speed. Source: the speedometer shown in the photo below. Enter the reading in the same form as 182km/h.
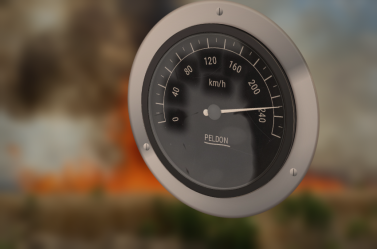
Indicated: 230km/h
